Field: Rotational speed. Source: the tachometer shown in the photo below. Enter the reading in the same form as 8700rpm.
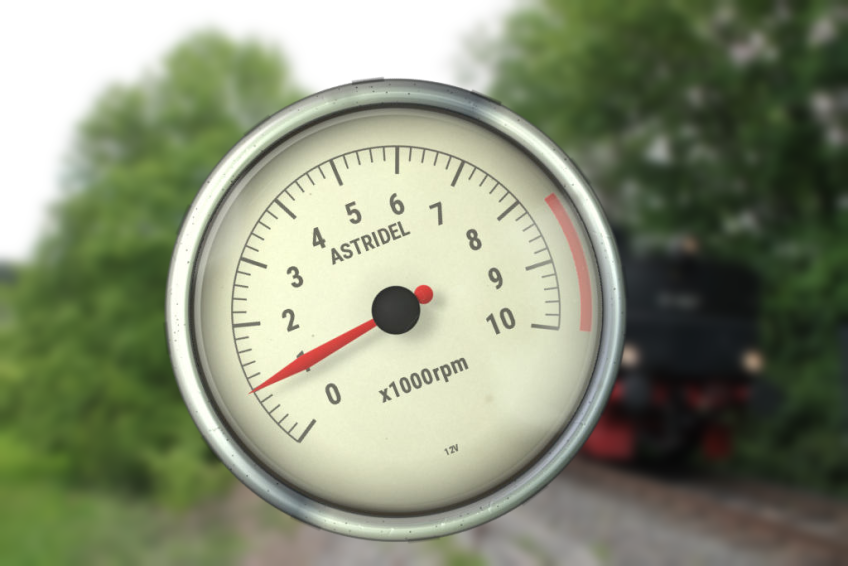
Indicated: 1000rpm
